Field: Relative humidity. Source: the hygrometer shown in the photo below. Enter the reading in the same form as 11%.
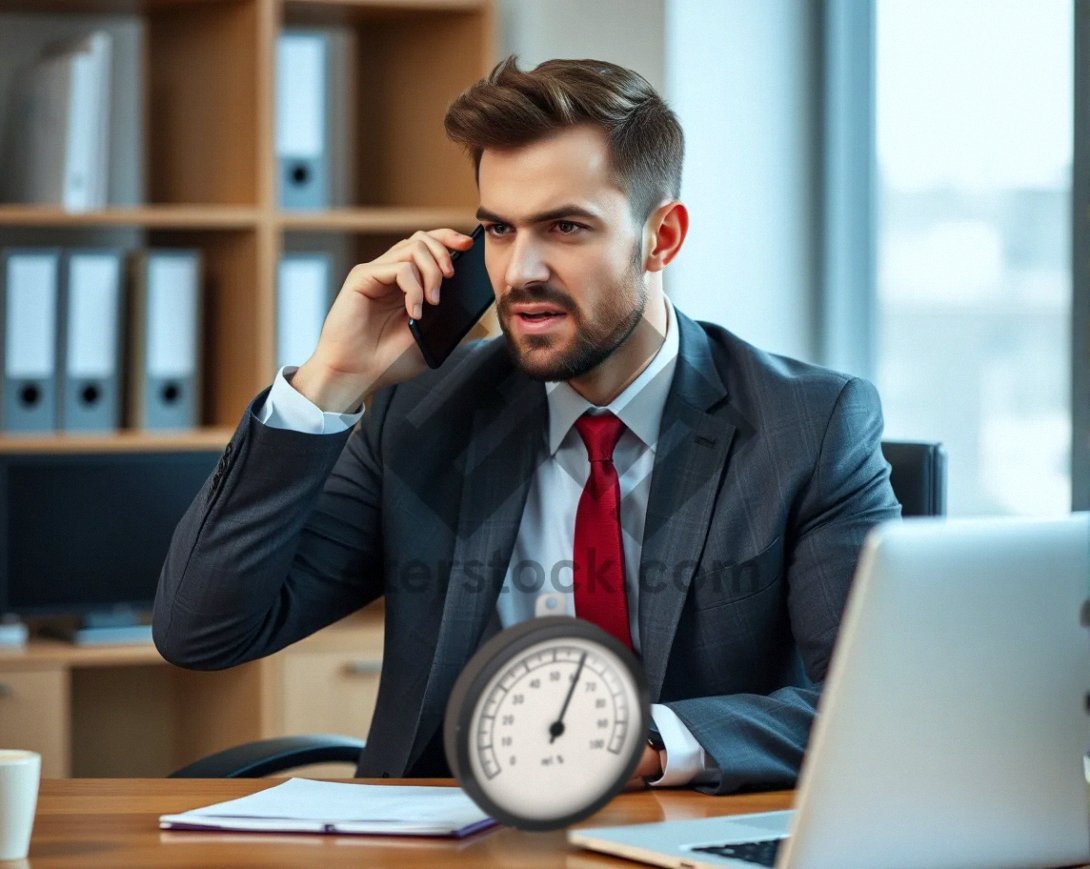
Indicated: 60%
